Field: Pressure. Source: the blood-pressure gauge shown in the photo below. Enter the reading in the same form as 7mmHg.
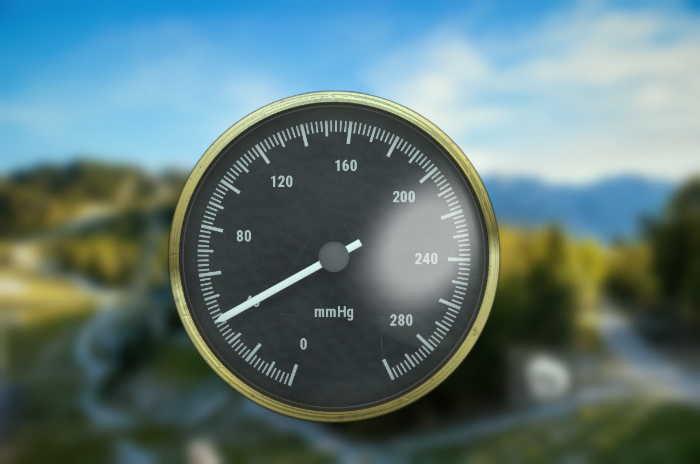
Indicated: 40mmHg
